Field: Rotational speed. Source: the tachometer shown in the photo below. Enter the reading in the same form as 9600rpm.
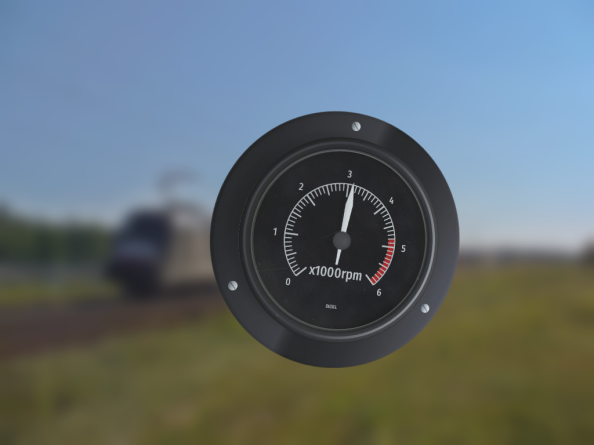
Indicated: 3100rpm
